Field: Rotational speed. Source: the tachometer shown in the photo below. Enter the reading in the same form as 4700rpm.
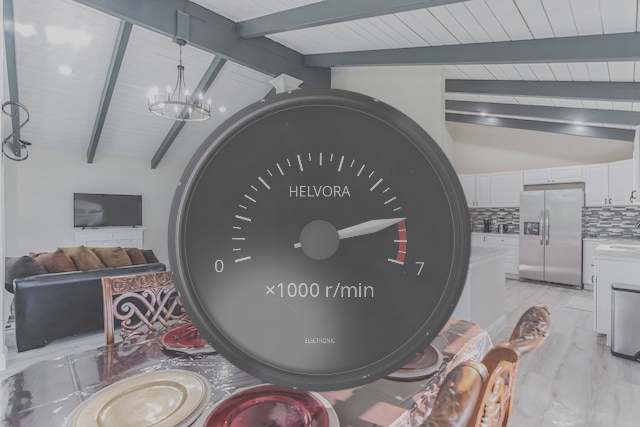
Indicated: 6000rpm
